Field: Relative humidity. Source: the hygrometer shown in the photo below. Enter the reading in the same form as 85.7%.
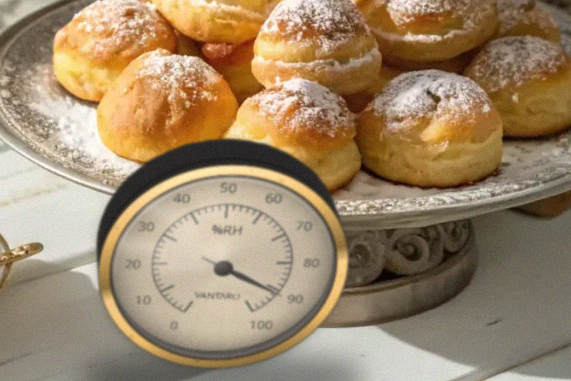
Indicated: 90%
